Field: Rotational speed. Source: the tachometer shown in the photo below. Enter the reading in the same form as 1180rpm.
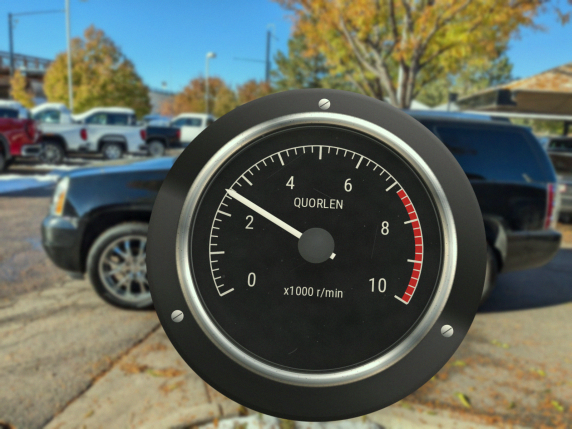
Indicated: 2500rpm
